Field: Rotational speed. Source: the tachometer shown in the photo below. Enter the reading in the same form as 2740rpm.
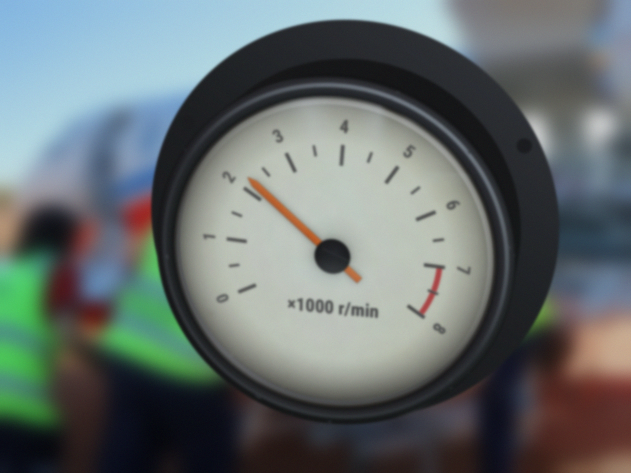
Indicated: 2250rpm
